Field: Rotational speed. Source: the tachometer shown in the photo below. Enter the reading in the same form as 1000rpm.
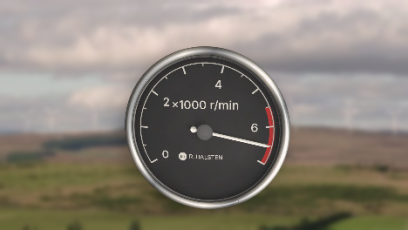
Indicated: 6500rpm
